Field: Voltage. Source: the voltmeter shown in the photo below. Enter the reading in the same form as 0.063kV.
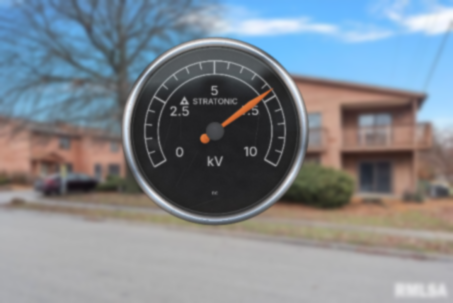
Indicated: 7.25kV
